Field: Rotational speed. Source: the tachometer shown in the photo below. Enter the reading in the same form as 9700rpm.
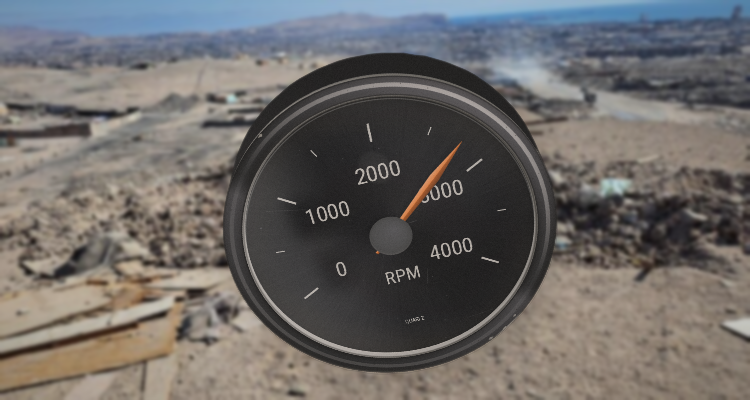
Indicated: 2750rpm
